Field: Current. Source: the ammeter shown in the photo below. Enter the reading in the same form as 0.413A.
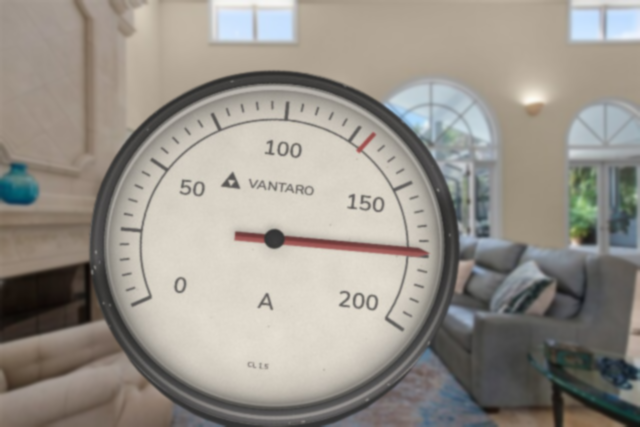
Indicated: 175A
